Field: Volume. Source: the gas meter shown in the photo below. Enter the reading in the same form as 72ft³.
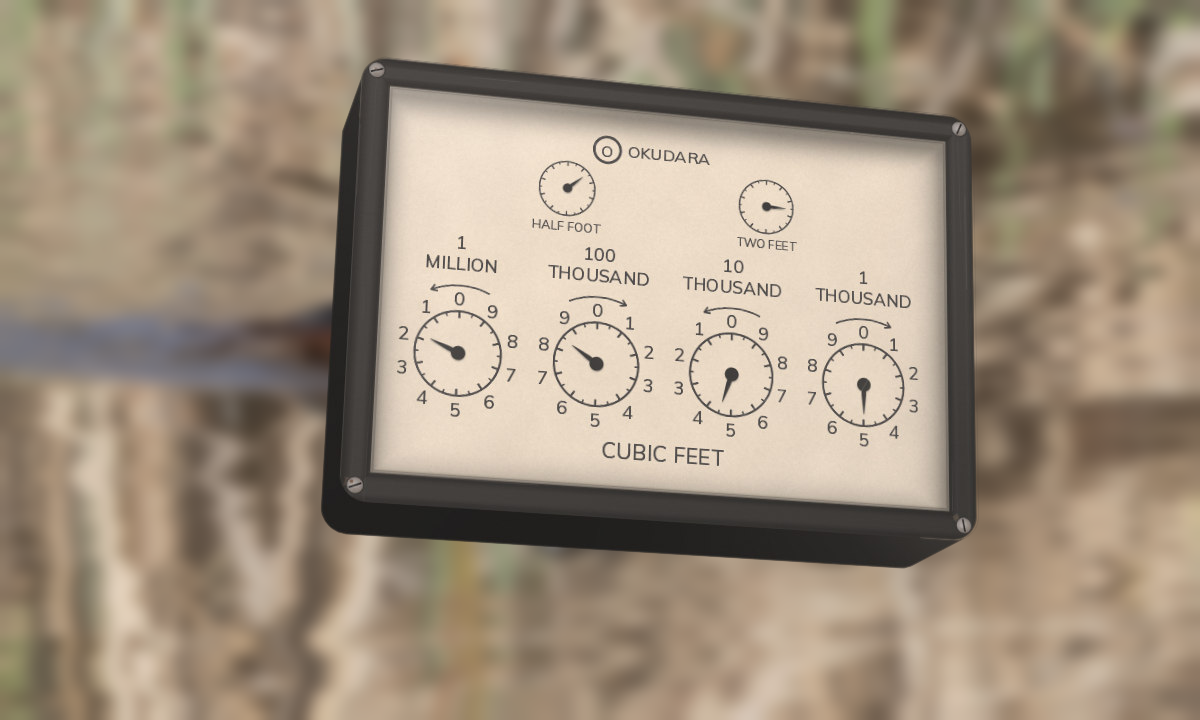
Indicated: 184500ft³
